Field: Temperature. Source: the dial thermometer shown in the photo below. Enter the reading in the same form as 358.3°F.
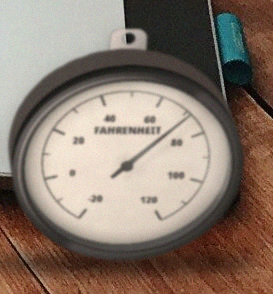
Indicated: 70°F
